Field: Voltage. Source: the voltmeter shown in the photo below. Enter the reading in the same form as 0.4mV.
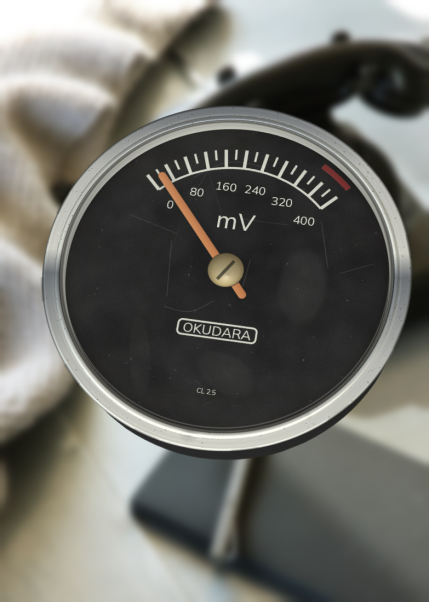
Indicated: 20mV
